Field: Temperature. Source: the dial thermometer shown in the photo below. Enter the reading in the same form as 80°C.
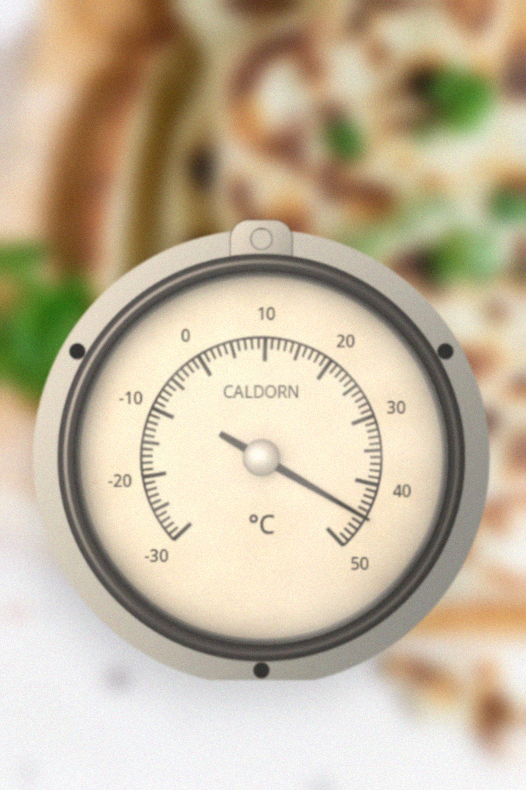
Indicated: 45°C
